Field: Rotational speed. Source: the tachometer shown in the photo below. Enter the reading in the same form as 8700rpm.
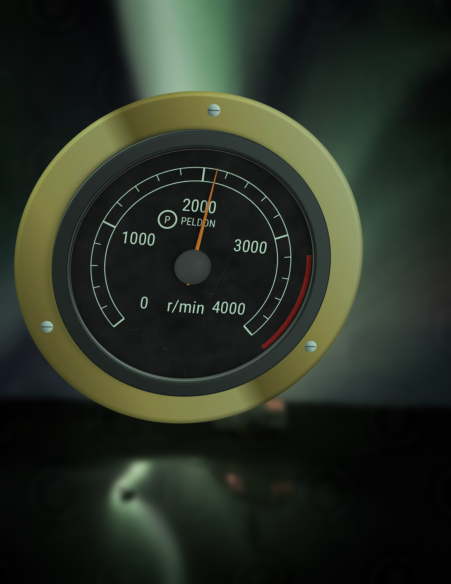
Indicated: 2100rpm
